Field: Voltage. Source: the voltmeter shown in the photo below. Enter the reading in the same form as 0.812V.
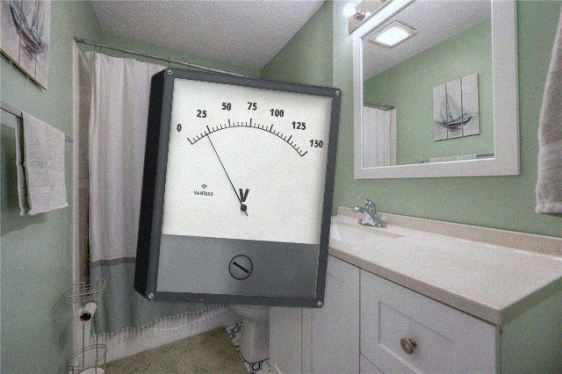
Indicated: 20V
